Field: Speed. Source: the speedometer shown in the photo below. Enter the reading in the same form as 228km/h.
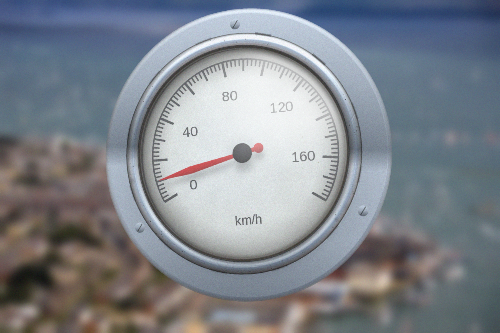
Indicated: 10km/h
